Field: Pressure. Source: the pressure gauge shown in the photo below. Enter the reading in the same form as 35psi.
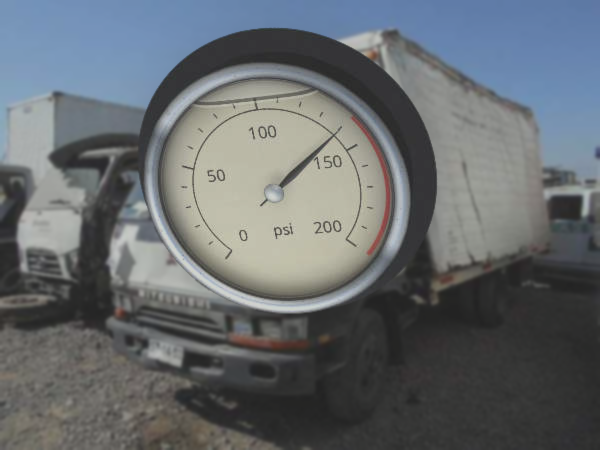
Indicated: 140psi
